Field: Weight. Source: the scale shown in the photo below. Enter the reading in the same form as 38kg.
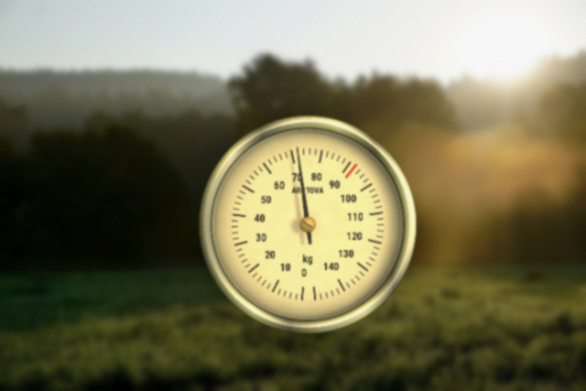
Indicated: 72kg
